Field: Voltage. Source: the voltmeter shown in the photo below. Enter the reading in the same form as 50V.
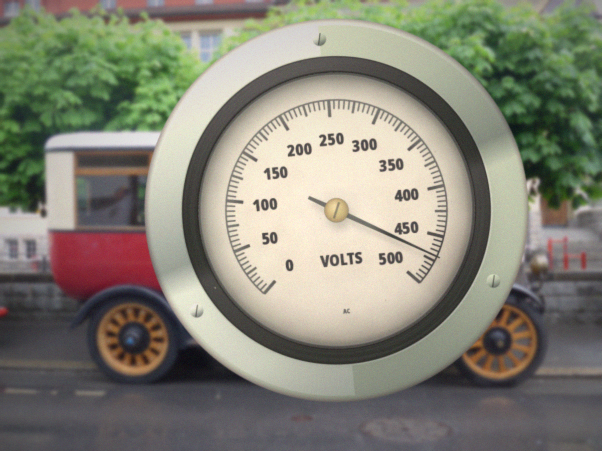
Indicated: 470V
